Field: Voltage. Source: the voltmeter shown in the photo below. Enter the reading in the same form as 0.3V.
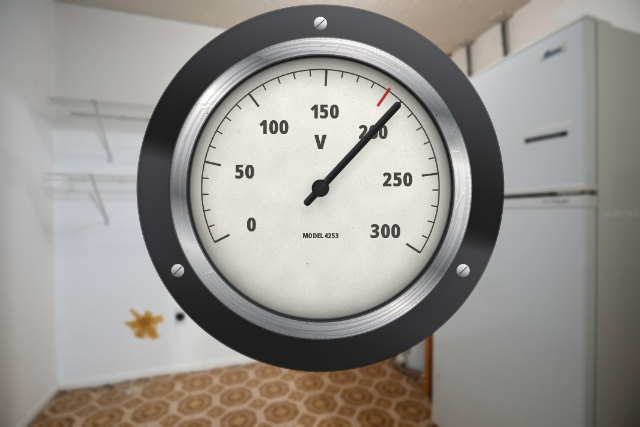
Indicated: 200V
